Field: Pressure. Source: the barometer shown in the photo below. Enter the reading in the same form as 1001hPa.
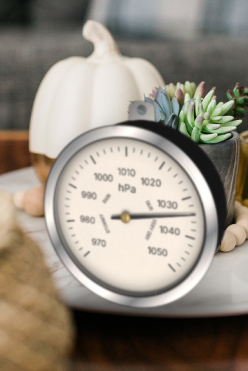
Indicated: 1034hPa
